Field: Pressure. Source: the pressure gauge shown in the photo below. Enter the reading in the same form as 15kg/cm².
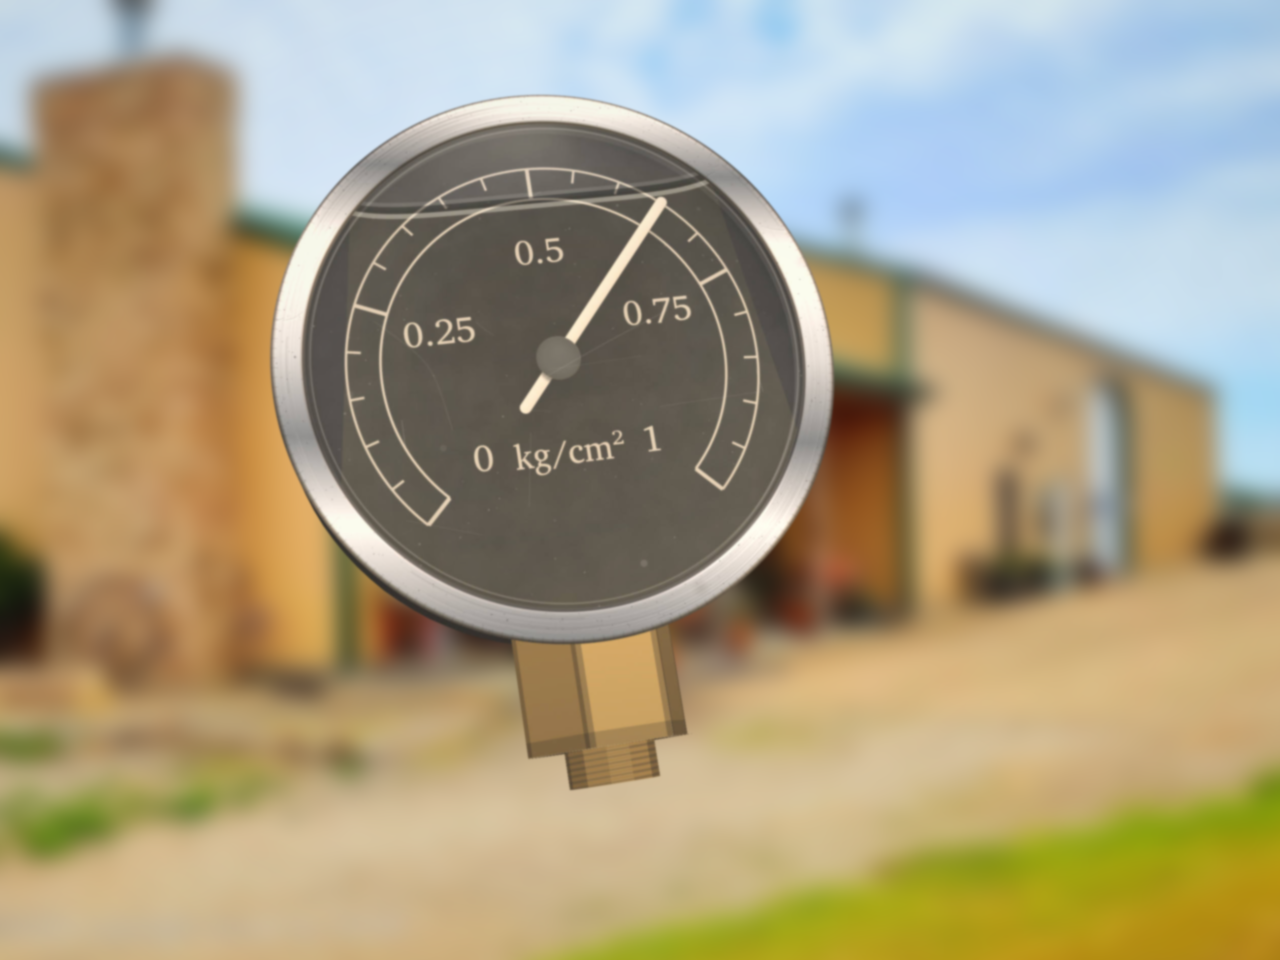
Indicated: 0.65kg/cm²
